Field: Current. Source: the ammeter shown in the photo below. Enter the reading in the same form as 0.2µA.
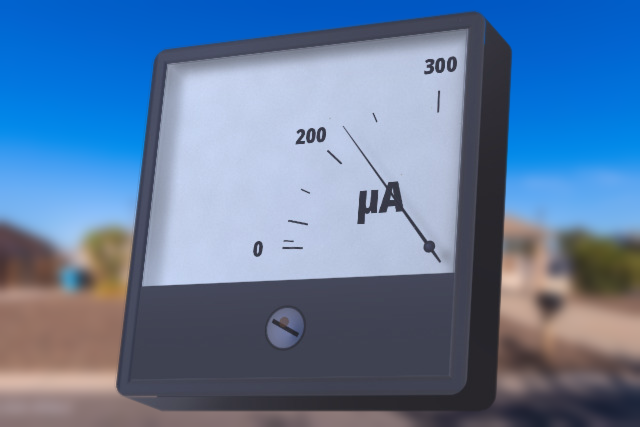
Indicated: 225µA
